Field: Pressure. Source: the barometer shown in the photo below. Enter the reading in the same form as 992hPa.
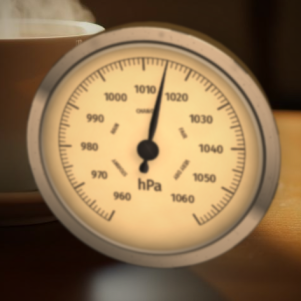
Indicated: 1015hPa
